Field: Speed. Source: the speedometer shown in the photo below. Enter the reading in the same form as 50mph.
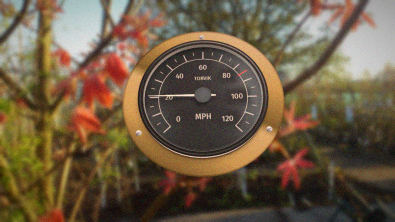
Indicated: 20mph
